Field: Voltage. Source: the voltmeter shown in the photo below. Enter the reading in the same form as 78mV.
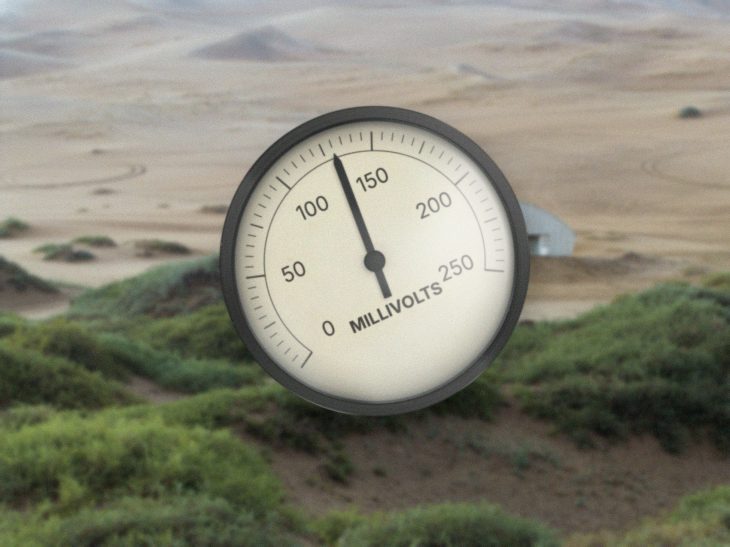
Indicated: 130mV
